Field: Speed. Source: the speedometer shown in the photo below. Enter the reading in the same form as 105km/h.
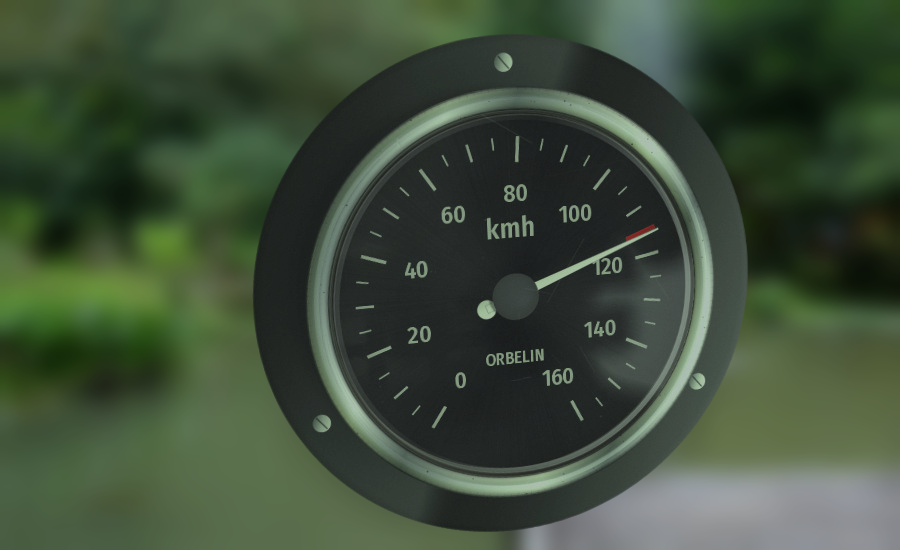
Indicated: 115km/h
